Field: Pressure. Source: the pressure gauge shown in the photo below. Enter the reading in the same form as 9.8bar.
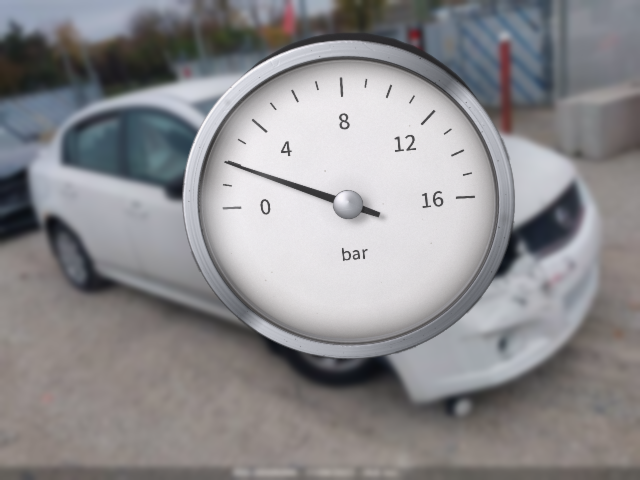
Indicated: 2bar
